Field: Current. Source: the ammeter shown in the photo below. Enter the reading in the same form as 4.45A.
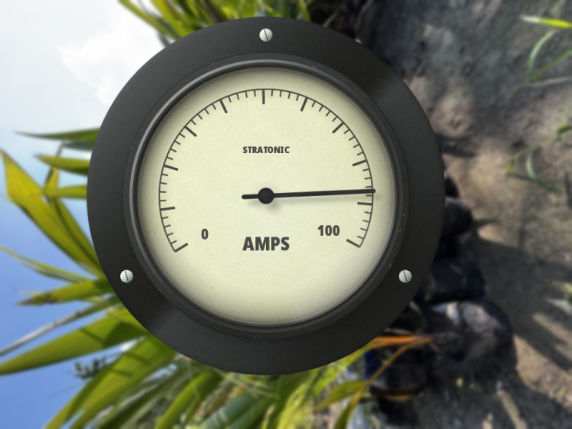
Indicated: 87A
